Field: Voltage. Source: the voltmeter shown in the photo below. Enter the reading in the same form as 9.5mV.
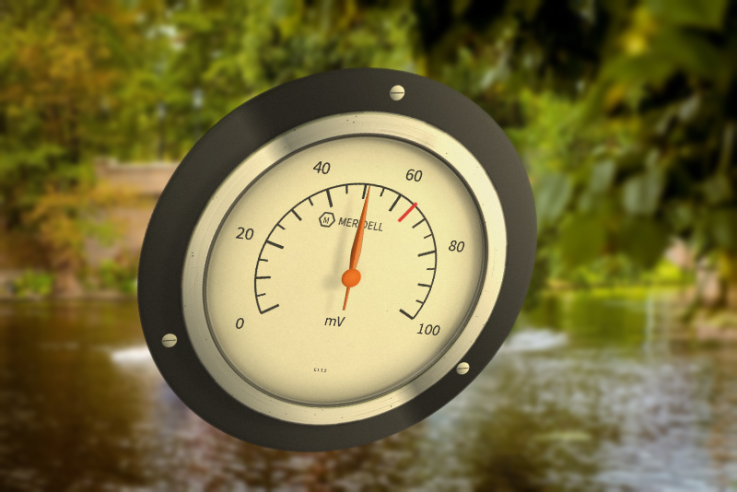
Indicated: 50mV
